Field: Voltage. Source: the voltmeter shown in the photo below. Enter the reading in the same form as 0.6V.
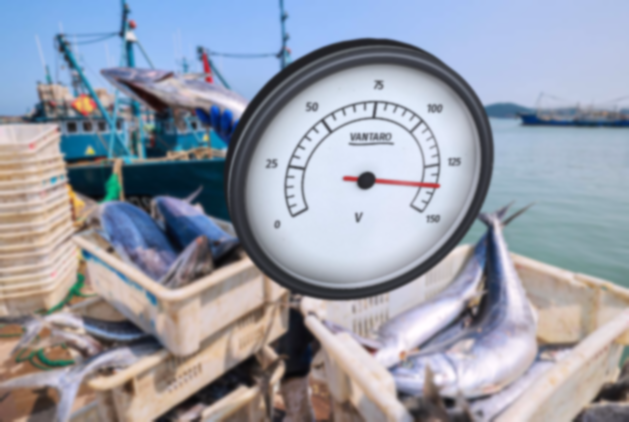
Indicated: 135V
